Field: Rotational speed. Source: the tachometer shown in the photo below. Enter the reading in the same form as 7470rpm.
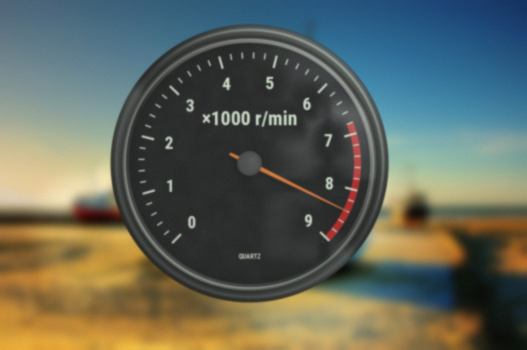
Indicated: 8400rpm
